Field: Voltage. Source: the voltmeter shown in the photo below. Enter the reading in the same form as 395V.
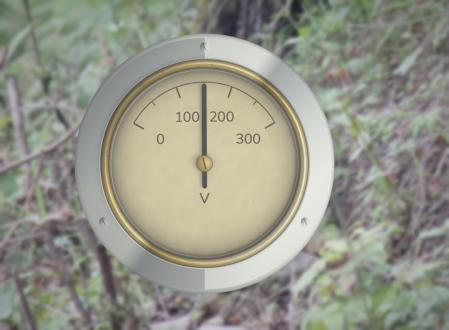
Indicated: 150V
